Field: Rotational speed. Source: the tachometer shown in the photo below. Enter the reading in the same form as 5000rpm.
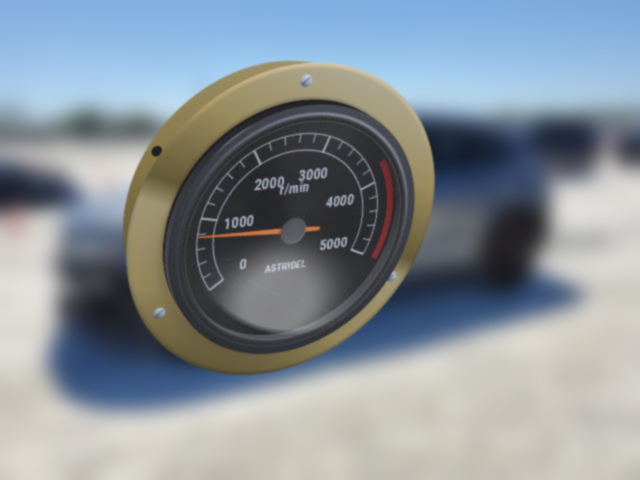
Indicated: 800rpm
